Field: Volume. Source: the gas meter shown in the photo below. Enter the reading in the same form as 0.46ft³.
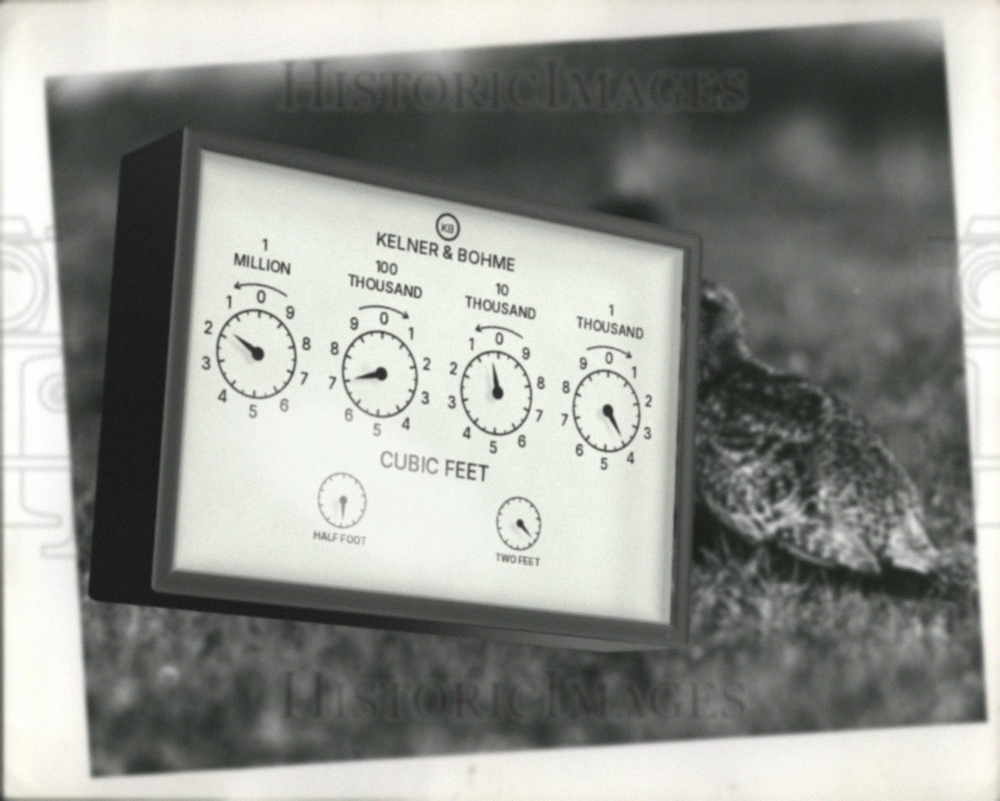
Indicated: 170400ft³
